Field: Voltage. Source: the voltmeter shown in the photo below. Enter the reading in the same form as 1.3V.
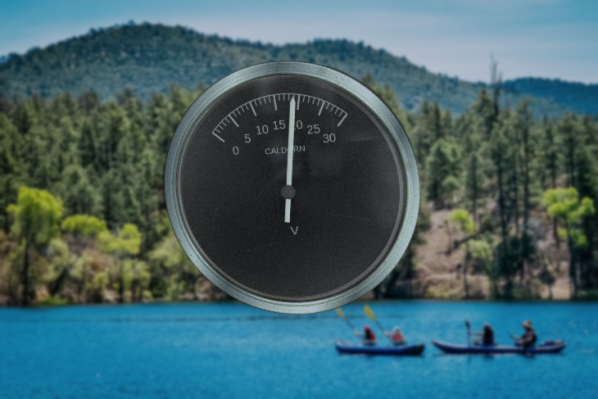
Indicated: 19V
